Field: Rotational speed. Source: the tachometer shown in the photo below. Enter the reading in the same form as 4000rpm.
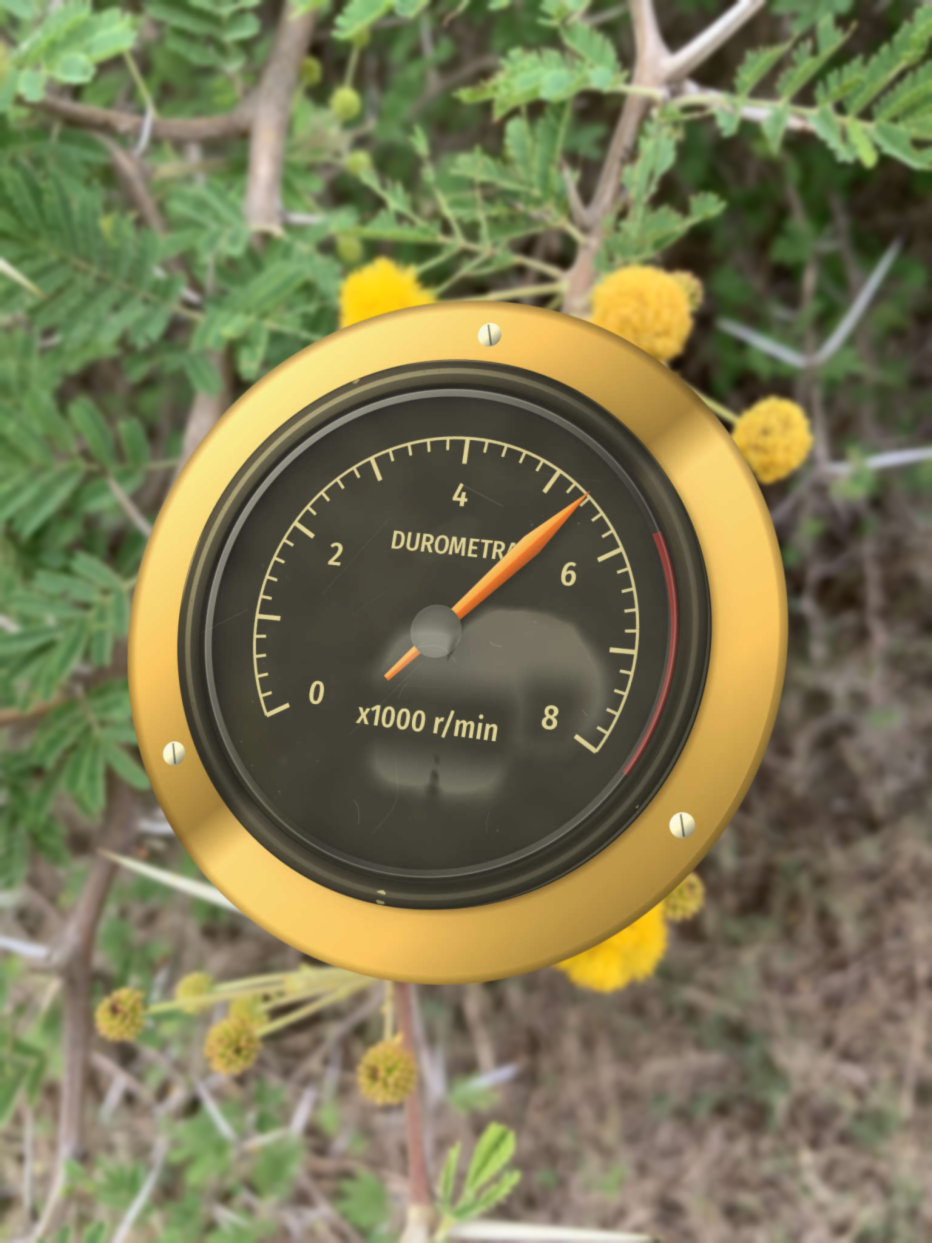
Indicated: 5400rpm
